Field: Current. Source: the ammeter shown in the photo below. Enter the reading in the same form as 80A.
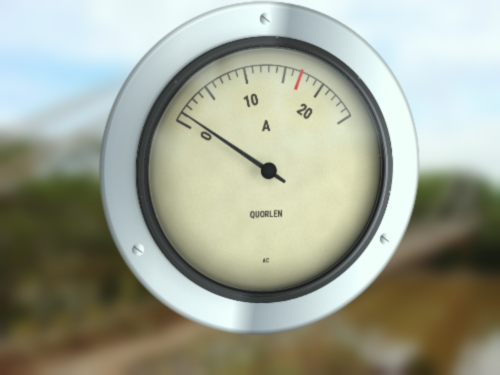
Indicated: 1A
